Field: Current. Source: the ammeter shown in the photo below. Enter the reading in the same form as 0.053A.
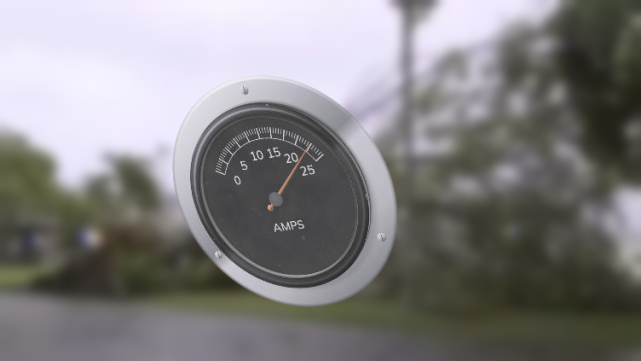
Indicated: 22.5A
